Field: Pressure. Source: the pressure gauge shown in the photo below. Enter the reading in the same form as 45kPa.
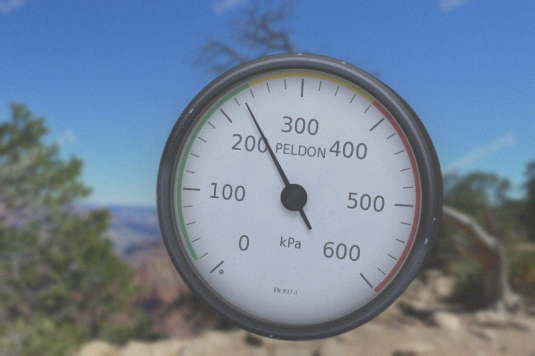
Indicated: 230kPa
